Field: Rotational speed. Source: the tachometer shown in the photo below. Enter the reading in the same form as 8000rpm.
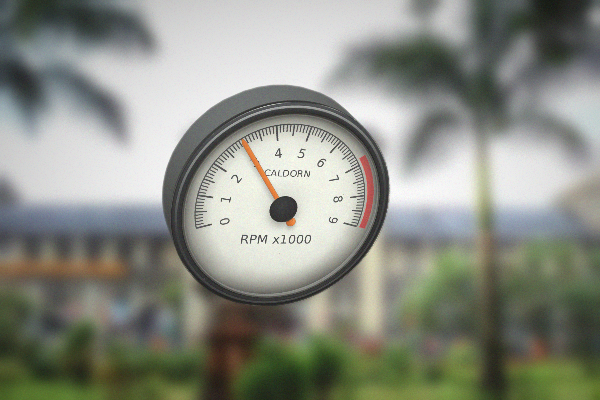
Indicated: 3000rpm
